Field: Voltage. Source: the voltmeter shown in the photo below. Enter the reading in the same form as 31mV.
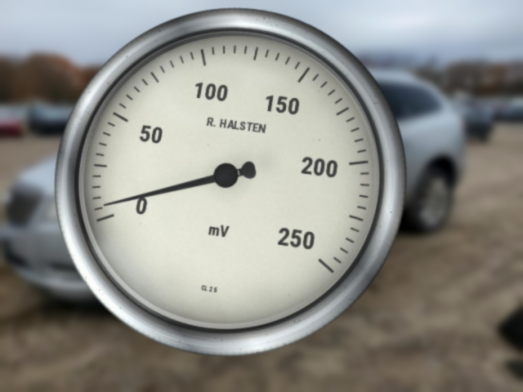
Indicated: 5mV
